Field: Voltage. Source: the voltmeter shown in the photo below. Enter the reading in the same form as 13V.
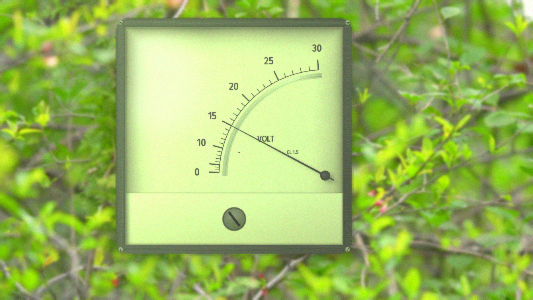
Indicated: 15V
